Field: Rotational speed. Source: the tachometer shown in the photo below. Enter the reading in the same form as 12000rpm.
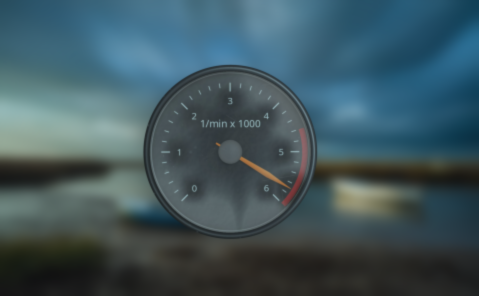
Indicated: 5700rpm
